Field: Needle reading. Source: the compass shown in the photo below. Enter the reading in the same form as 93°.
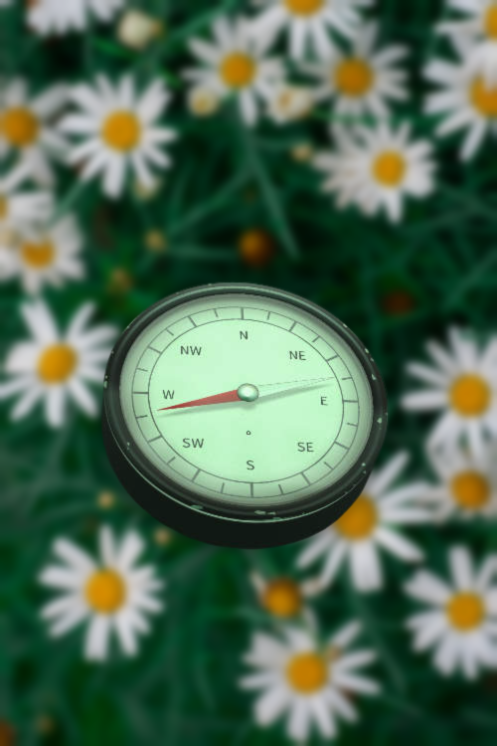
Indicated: 255°
